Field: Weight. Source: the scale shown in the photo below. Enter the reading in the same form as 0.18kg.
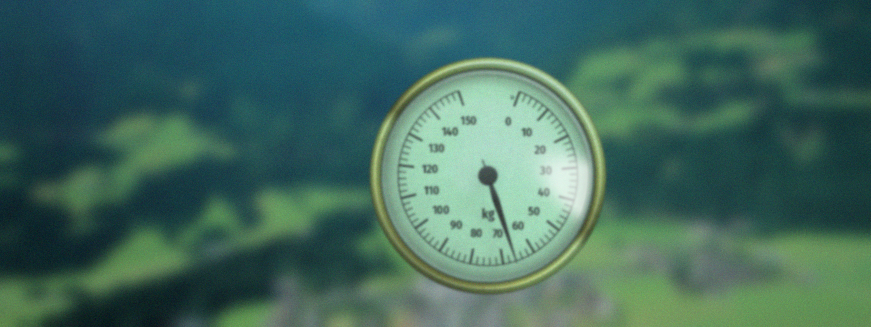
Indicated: 66kg
